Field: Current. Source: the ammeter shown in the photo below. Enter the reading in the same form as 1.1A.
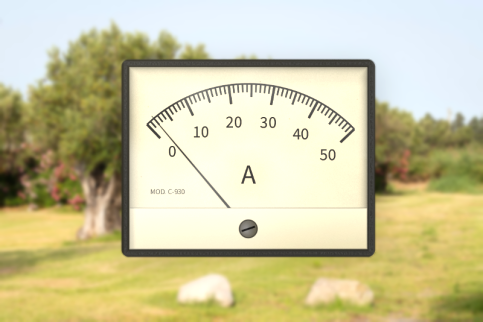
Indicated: 2A
